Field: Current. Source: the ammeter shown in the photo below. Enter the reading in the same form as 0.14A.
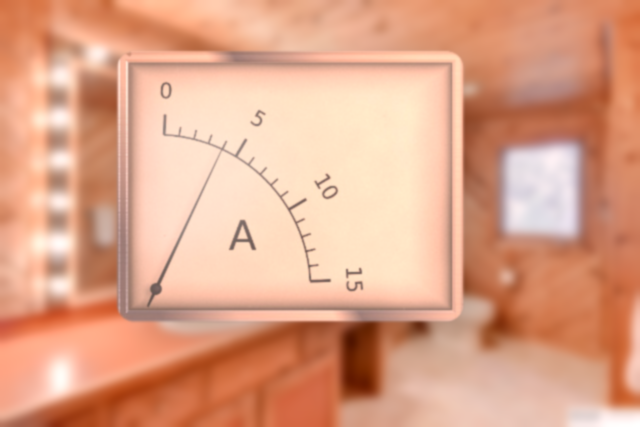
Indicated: 4A
